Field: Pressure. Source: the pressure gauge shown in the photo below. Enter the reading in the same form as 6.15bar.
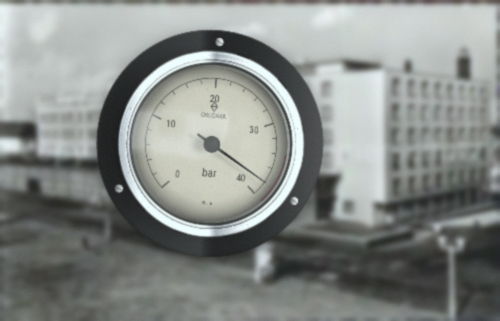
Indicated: 38bar
